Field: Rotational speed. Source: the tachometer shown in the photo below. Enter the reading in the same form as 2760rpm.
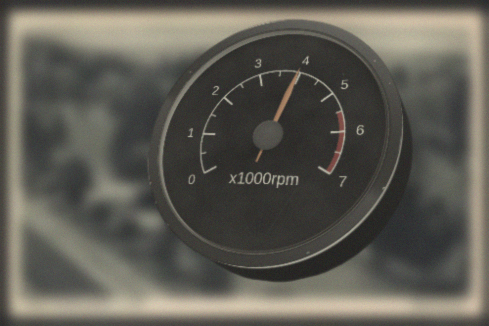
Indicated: 4000rpm
